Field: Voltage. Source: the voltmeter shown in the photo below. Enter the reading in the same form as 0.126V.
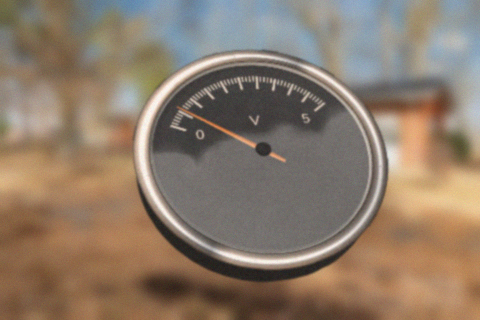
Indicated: 0.5V
